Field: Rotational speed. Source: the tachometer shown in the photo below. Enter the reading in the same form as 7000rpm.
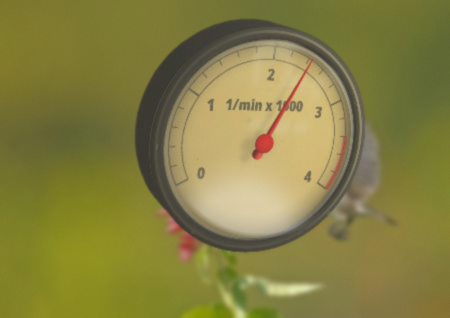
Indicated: 2400rpm
